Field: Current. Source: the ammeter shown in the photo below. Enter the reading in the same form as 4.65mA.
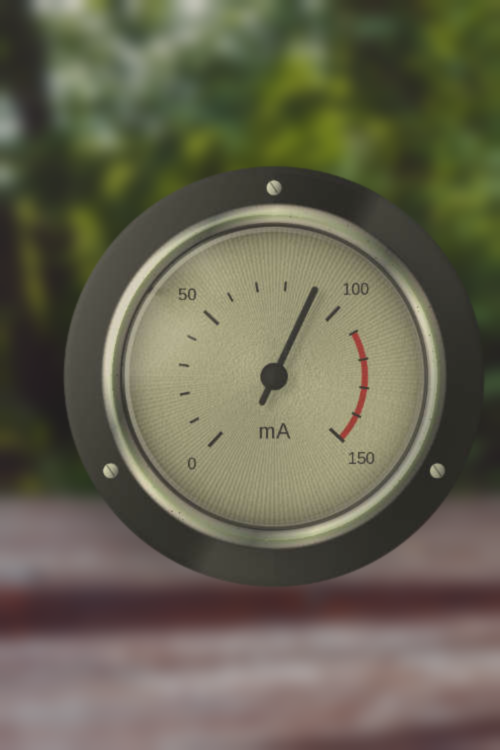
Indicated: 90mA
